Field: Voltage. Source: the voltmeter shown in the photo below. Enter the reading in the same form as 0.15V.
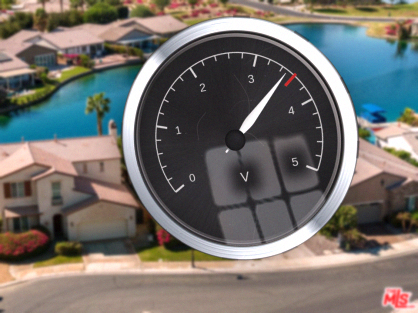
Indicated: 3.5V
